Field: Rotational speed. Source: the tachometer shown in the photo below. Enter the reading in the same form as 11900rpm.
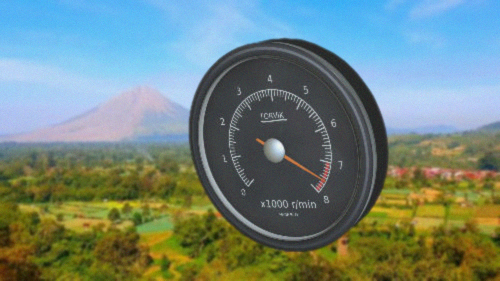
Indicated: 7500rpm
